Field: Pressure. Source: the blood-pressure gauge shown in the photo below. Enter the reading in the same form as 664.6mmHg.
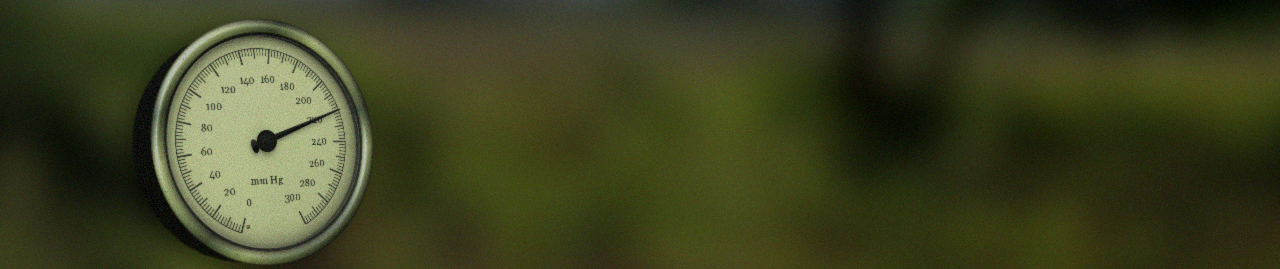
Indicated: 220mmHg
